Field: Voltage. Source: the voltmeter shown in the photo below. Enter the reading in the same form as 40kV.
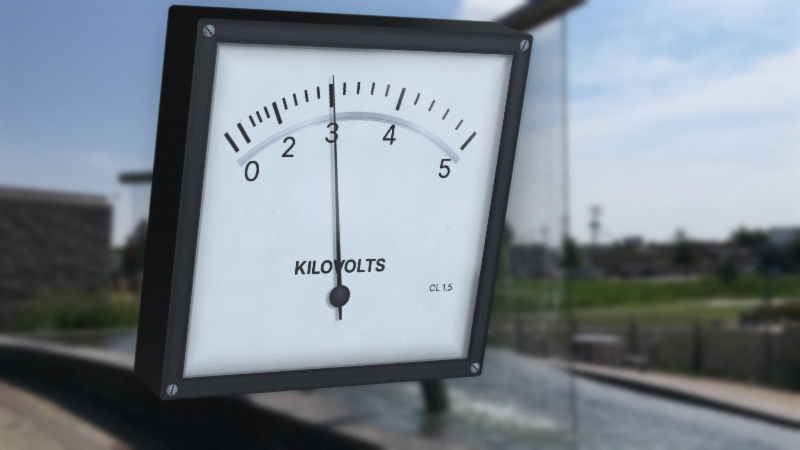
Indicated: 3kV
